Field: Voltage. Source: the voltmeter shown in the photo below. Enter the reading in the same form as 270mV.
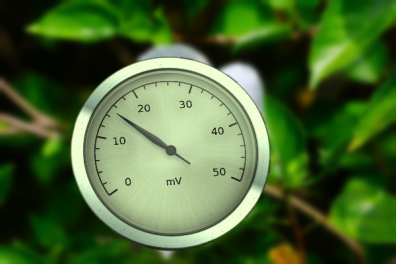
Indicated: 15mV
